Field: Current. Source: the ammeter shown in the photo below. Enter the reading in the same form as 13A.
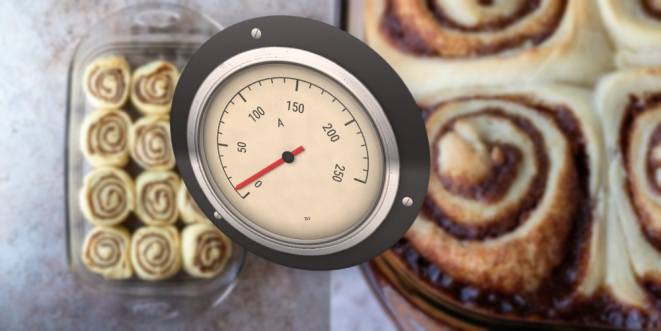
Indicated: 10A
